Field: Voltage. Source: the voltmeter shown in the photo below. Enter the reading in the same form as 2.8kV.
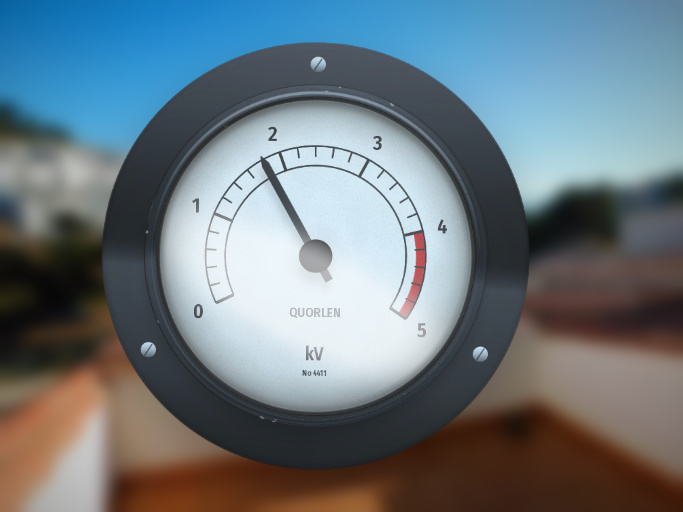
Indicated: 1.8kV
